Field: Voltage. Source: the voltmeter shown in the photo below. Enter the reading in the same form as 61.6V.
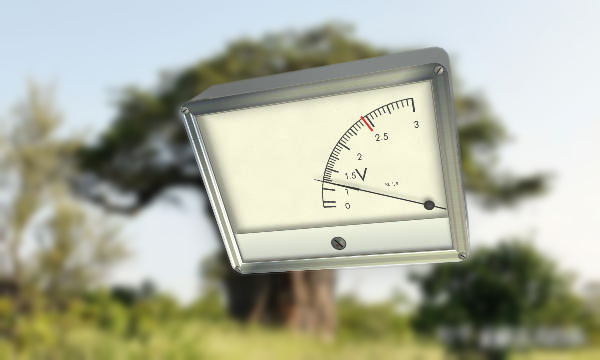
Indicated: 1.25V
